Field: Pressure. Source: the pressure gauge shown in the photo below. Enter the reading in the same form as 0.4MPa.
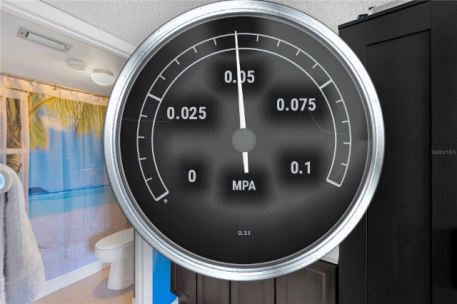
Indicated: 0.05MPa
